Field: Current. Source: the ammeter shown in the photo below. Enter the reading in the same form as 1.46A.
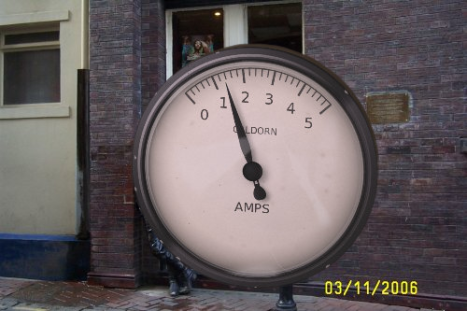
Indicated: 1.4A
